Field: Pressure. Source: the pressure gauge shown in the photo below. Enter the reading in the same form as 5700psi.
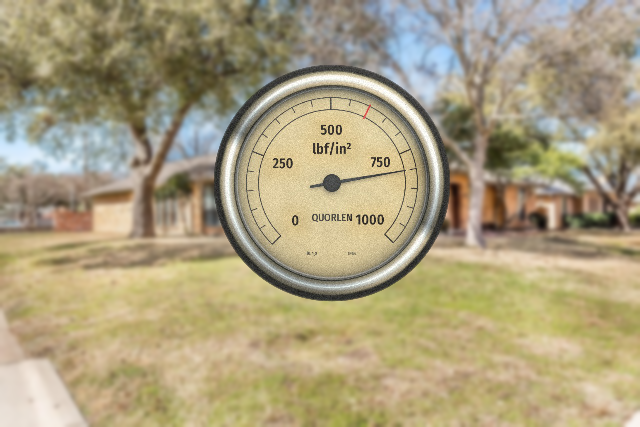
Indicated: 800psi
